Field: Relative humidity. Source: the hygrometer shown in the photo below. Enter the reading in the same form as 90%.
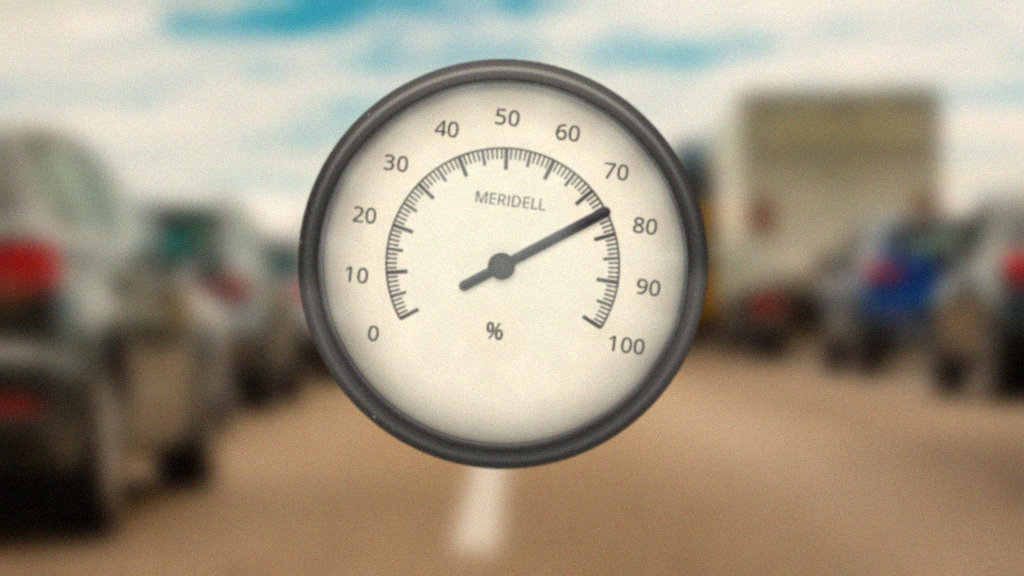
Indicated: 75%
